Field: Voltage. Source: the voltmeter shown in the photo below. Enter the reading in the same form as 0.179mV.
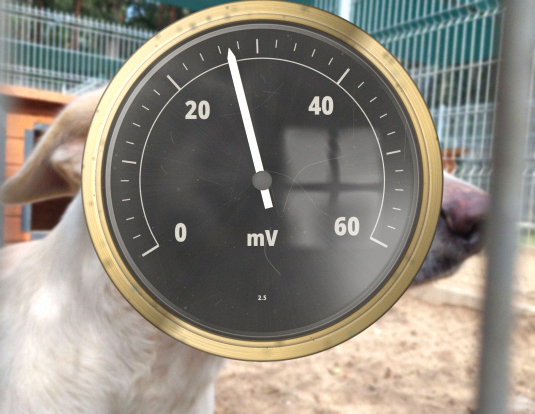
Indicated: 27mV
